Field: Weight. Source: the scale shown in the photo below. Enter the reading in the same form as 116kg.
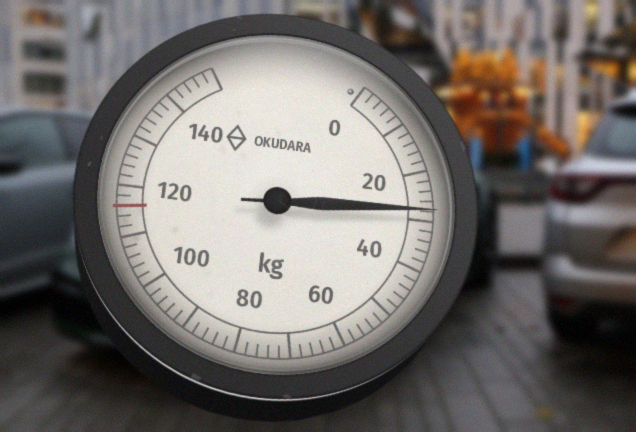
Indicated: 28kg
